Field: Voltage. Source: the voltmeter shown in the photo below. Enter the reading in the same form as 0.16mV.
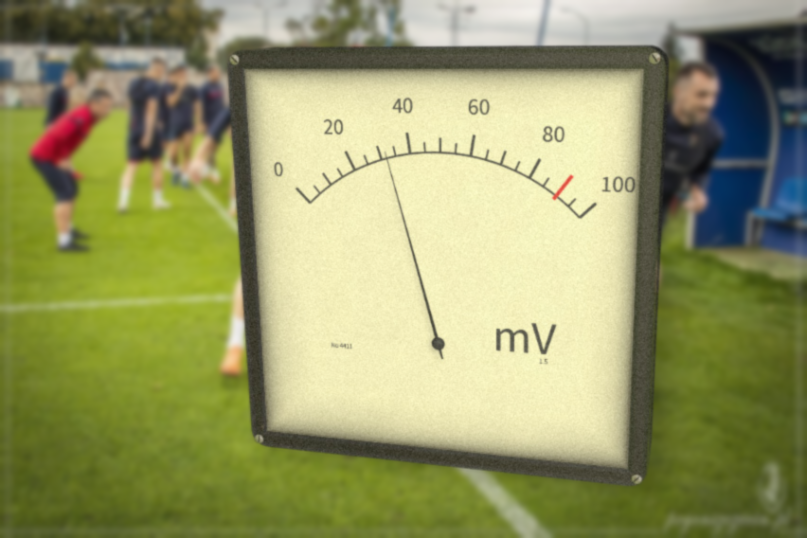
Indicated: 32.5mV
